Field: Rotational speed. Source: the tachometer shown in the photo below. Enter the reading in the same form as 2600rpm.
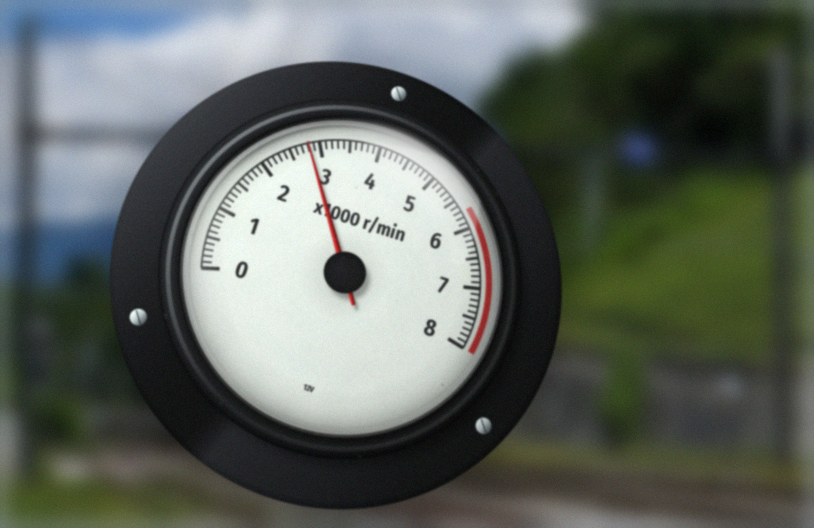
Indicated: 2800rpm
